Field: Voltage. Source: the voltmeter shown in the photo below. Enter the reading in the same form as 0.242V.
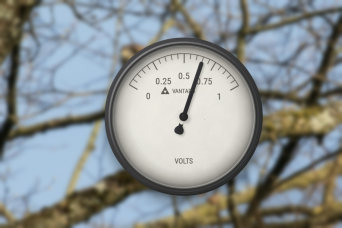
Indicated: 0.65V
